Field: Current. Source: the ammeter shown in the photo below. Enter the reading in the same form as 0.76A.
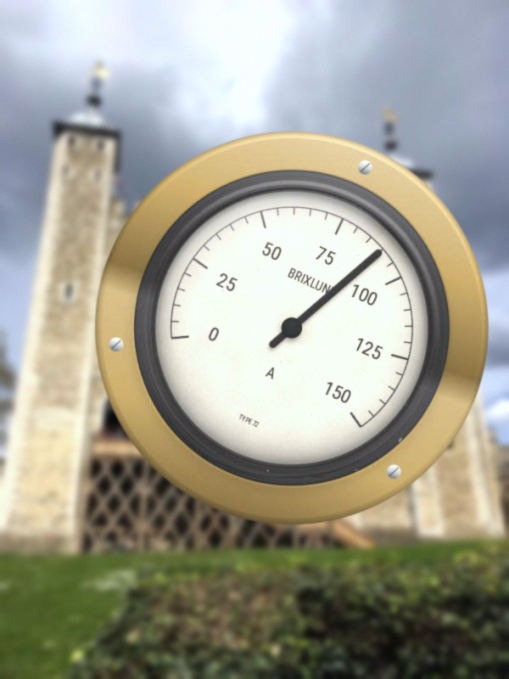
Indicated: 90A
